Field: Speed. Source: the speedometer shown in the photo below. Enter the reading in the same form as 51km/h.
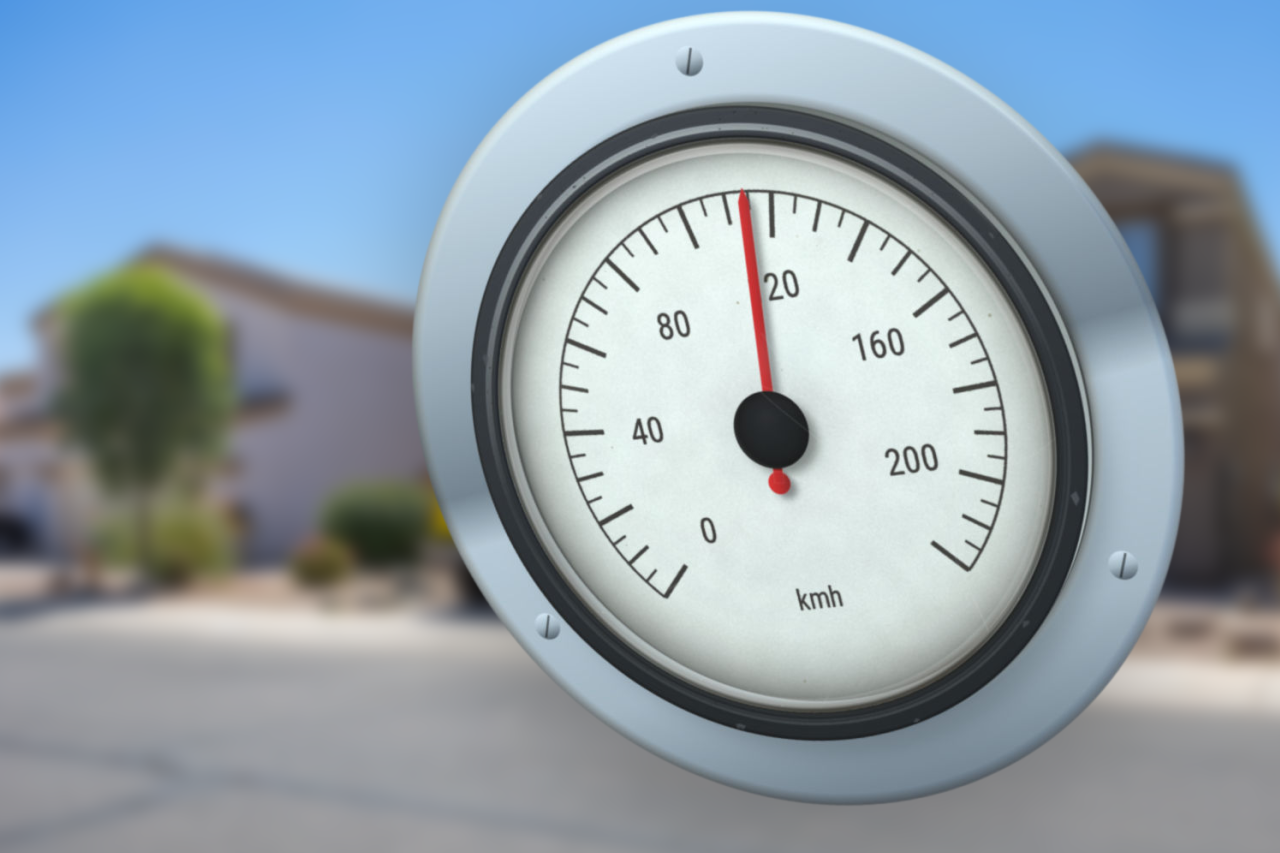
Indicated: 115km/h
